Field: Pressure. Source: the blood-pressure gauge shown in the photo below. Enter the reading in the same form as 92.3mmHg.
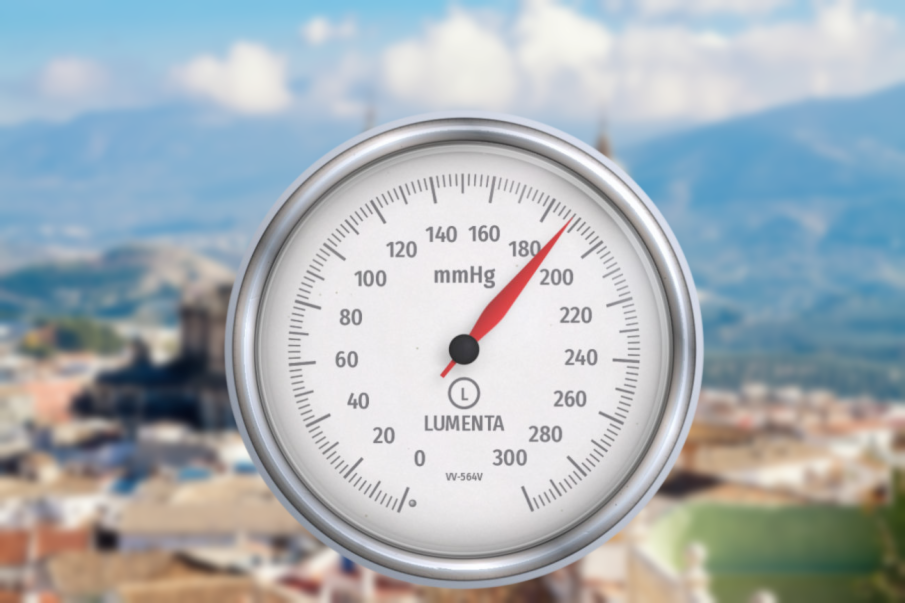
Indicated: 188mmHg
